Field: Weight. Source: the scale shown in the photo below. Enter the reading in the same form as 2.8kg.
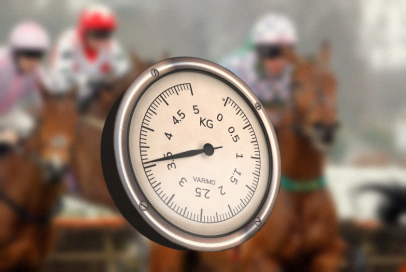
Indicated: 3.55kg
